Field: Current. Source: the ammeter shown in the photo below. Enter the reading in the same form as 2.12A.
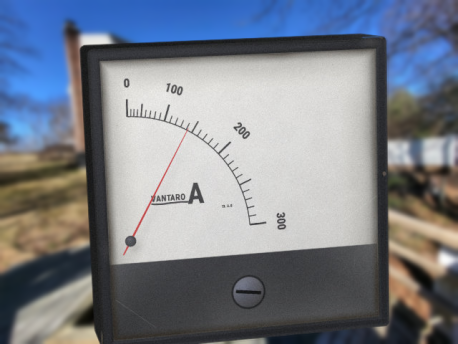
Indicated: 140A
